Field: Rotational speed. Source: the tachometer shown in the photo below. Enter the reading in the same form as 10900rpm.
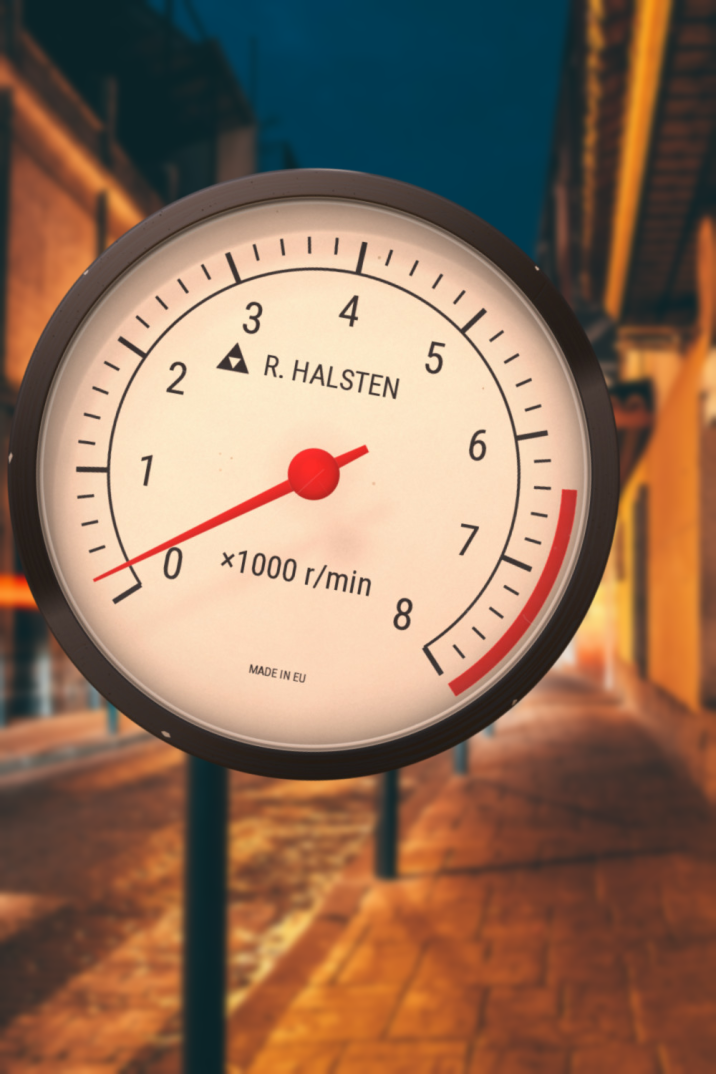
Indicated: 200rpm
